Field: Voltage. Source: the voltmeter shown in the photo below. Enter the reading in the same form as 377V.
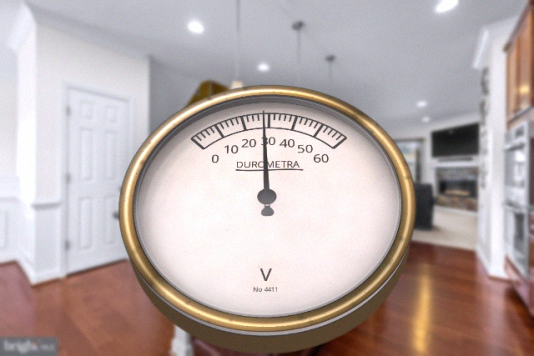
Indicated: 28V
